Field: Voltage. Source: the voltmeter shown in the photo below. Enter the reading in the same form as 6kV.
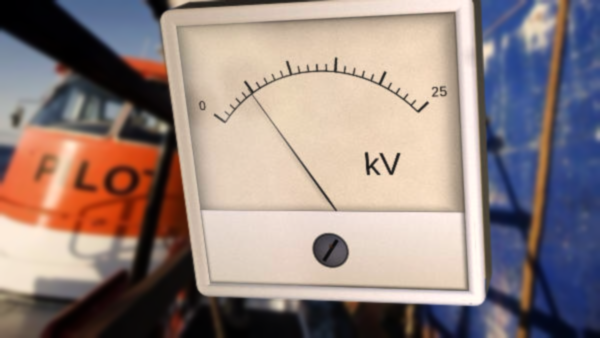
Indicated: 5kV
